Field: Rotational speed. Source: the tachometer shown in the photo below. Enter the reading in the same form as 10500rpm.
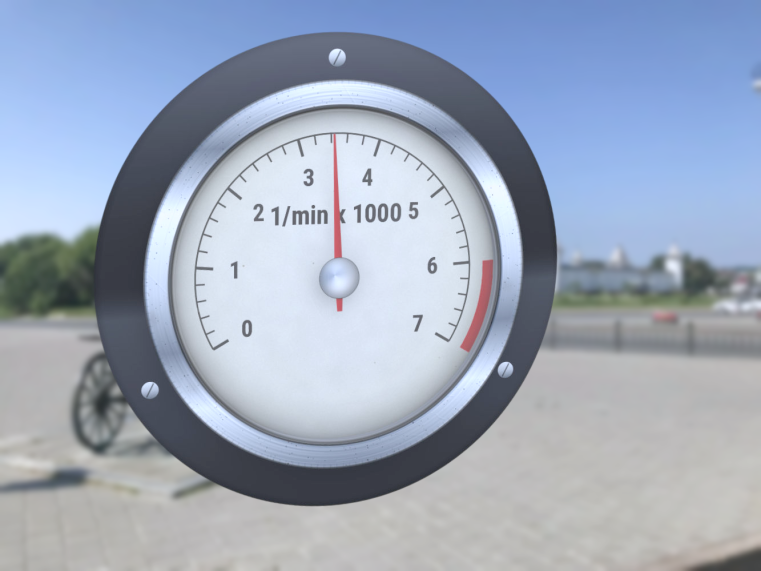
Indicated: 3400rpm
